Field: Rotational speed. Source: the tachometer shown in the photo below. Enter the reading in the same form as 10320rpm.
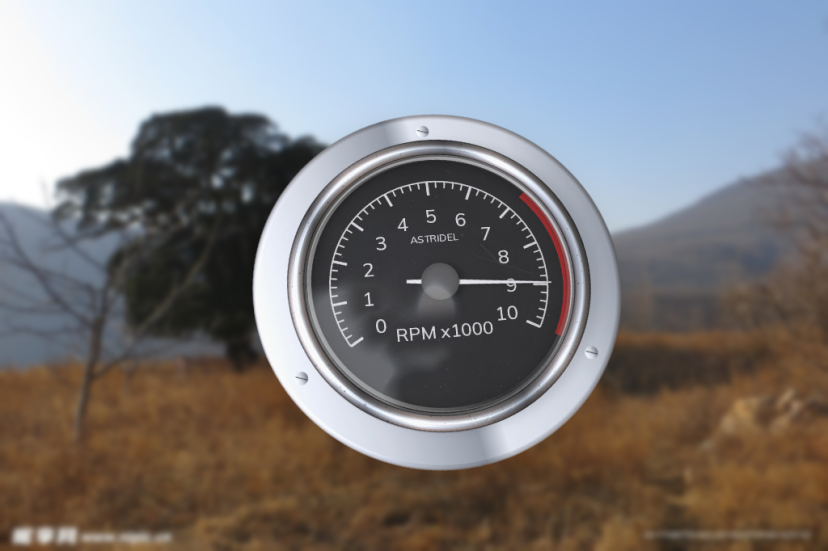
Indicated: 9000rpm
